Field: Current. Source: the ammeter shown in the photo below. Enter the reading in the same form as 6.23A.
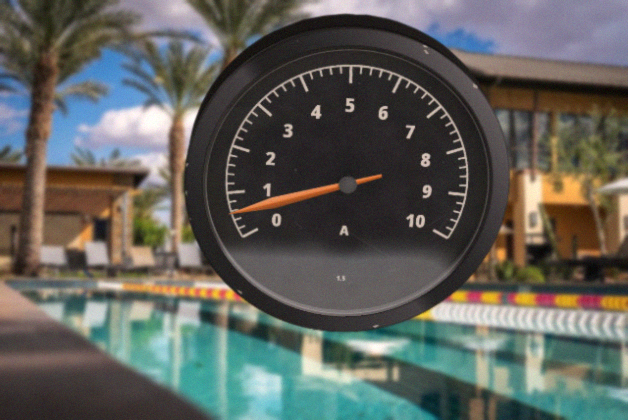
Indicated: 0.6A
